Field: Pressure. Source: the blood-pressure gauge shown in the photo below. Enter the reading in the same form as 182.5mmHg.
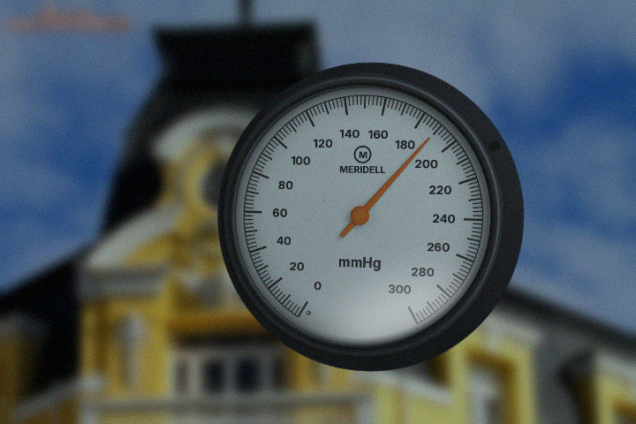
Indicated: 190mmHg
